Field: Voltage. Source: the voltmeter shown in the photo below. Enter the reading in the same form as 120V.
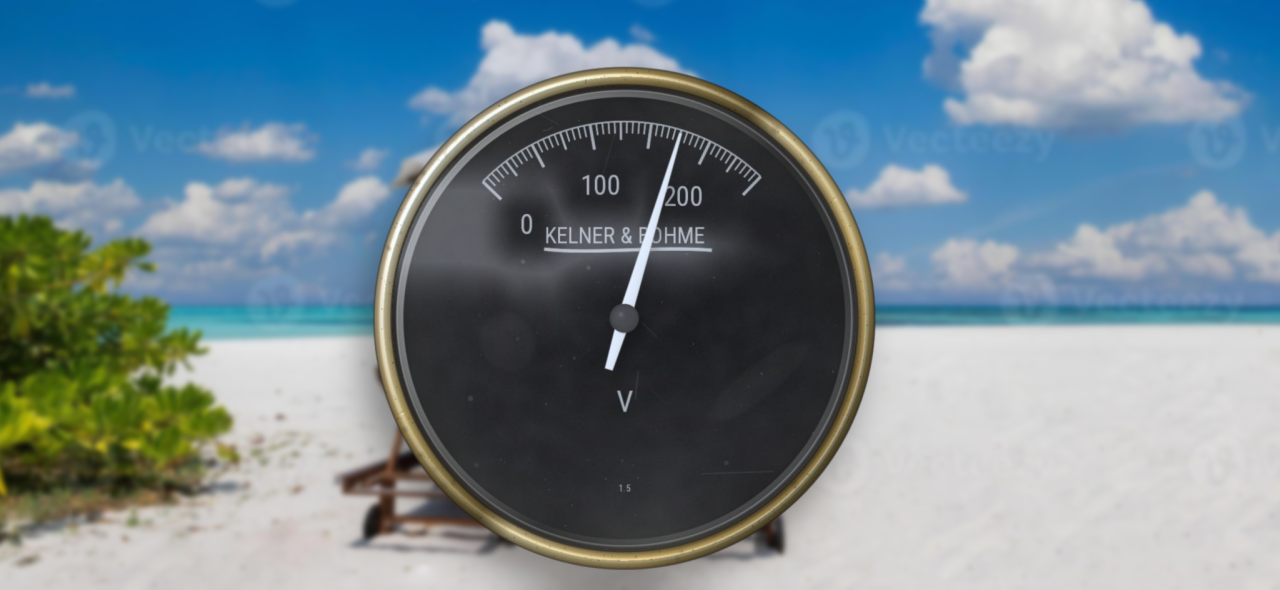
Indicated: 175V
